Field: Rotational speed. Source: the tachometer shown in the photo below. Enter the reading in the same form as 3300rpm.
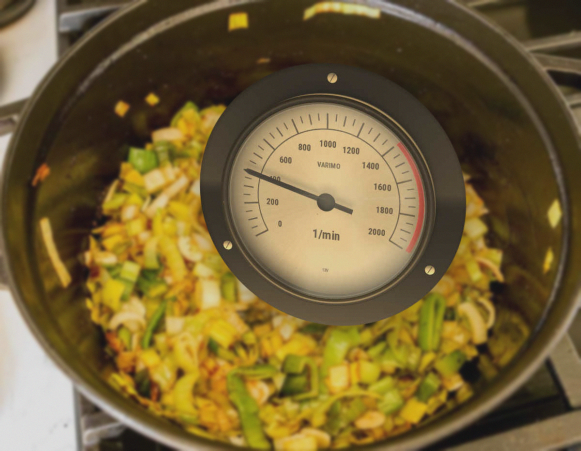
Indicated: 400rpm
